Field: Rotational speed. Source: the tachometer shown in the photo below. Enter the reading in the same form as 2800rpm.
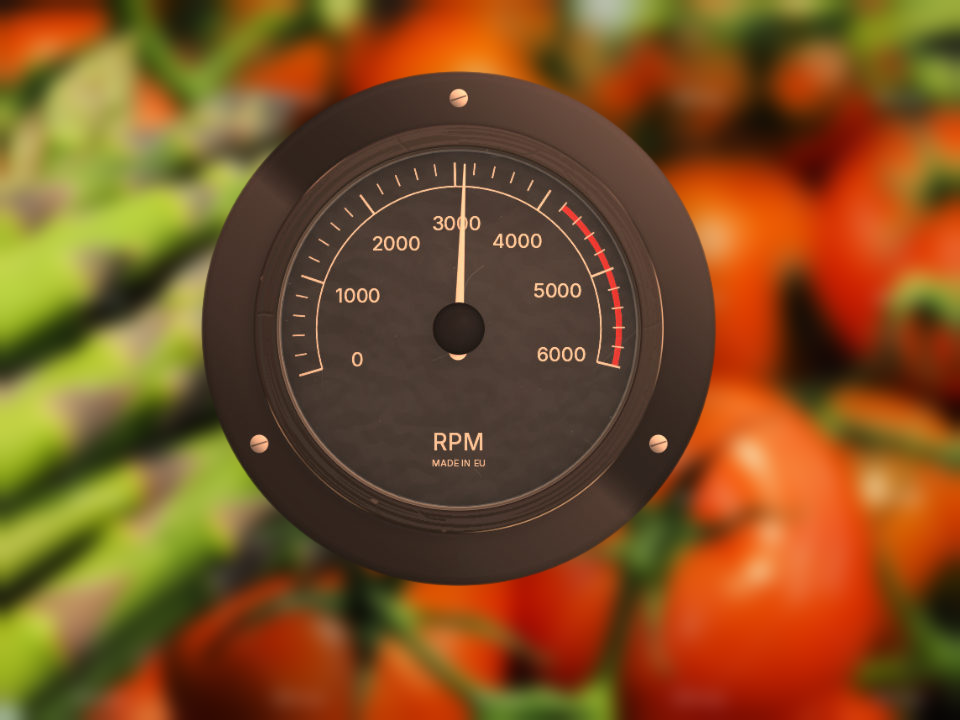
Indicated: 3100rpm
